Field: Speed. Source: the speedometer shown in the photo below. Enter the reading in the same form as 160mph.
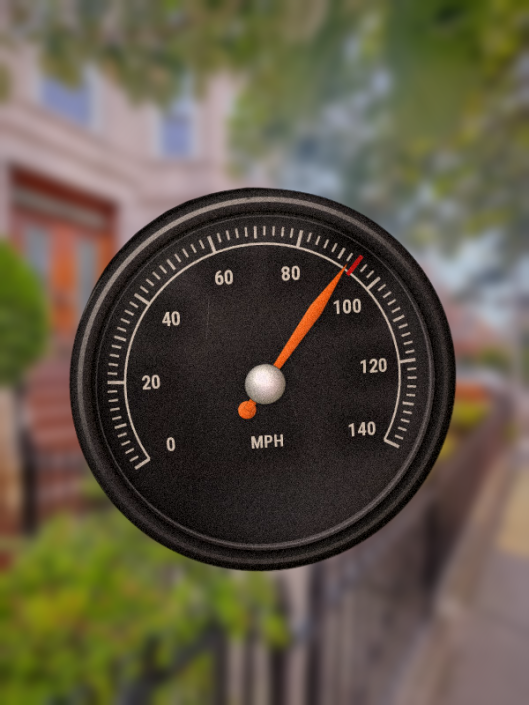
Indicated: 92mph
